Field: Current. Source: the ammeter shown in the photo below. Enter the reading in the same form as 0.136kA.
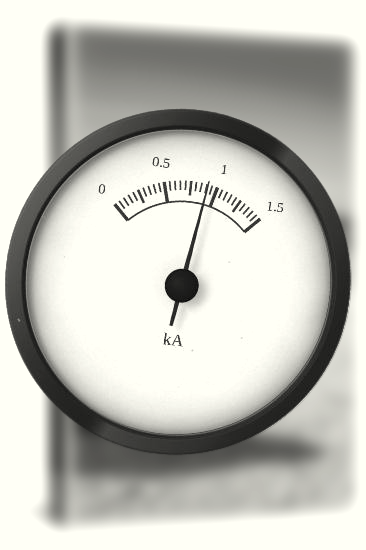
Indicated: 0.9kA
